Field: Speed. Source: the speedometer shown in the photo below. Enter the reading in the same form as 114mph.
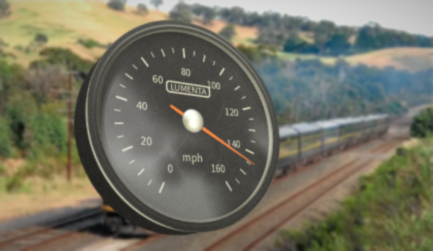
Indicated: 145mph
